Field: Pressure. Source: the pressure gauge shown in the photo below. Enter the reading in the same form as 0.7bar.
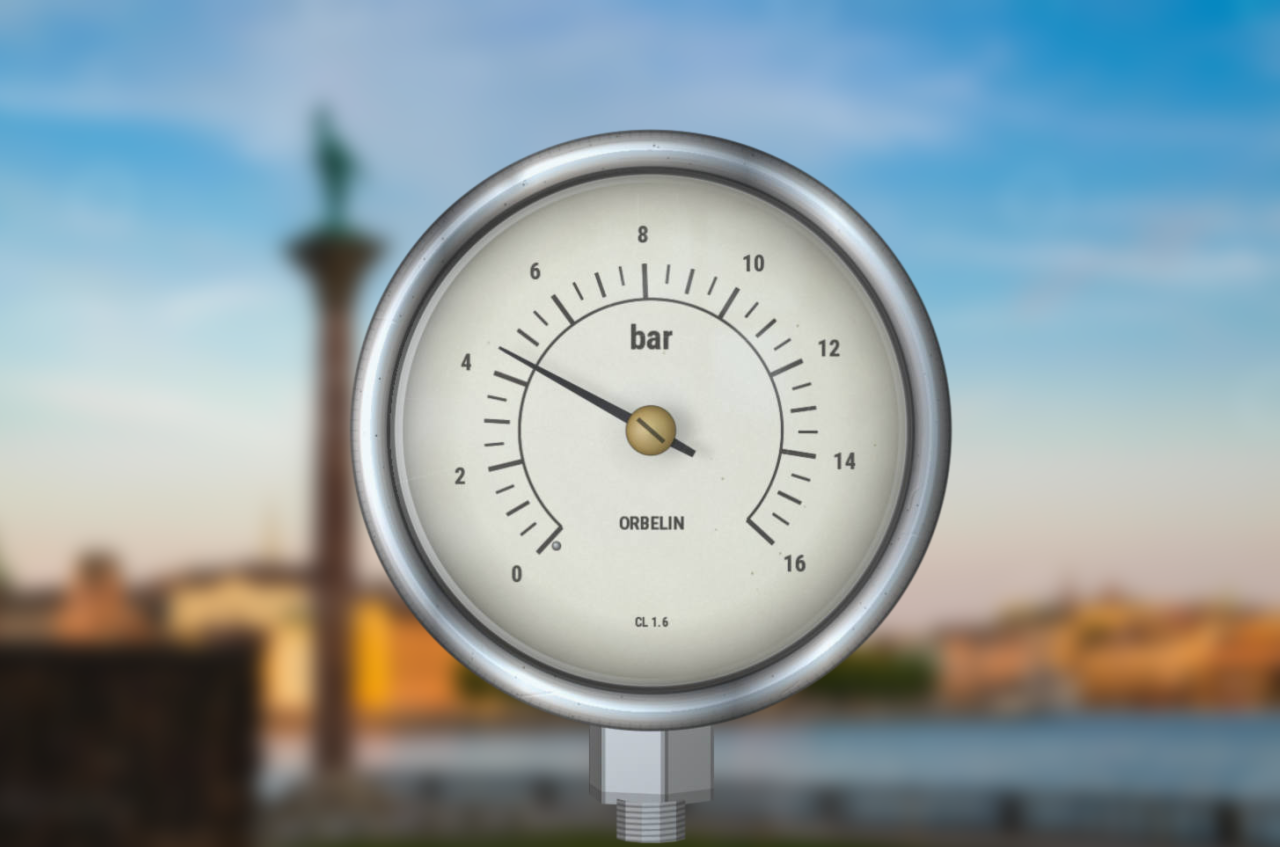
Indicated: 4.5bar
